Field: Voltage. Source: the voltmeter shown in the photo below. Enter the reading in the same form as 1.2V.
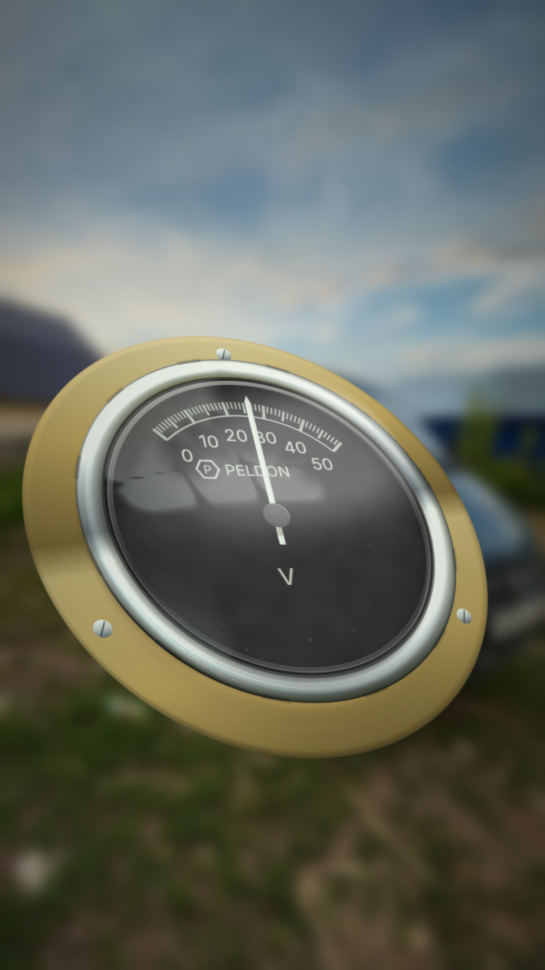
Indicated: 25V
